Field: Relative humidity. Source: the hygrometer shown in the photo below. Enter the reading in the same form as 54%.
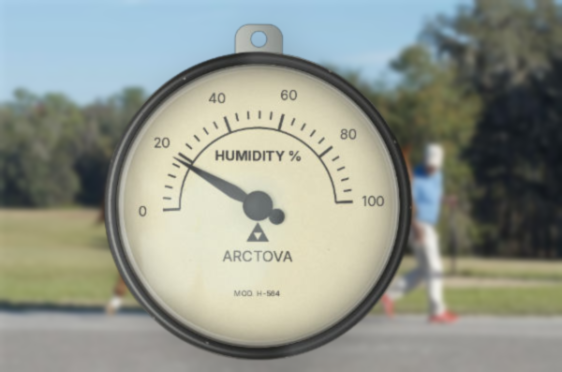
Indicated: 18%
